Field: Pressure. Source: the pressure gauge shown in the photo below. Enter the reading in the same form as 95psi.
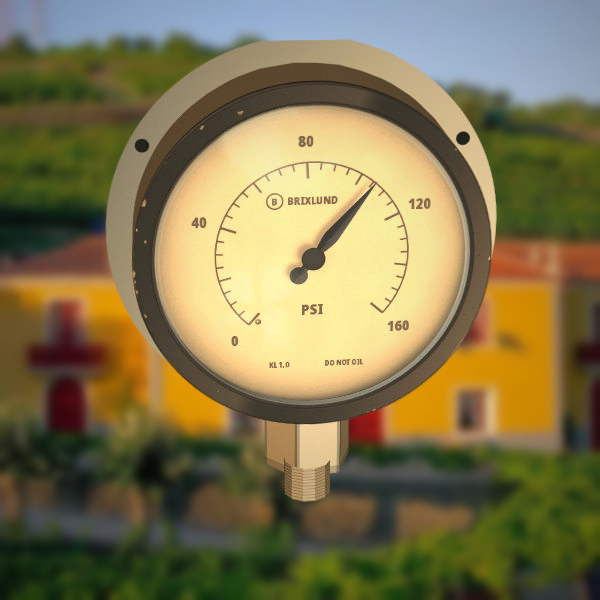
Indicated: 105psi
